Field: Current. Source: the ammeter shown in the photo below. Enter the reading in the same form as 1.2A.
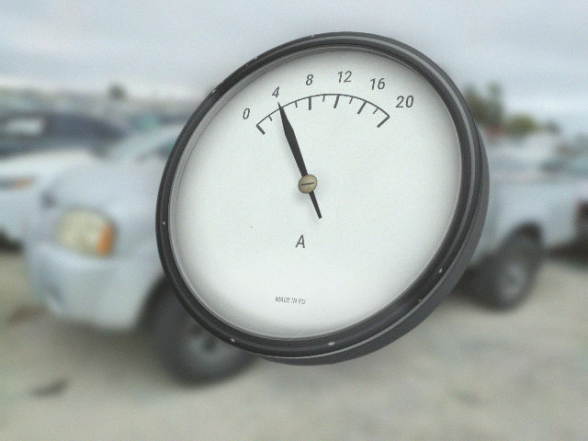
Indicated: 4A
